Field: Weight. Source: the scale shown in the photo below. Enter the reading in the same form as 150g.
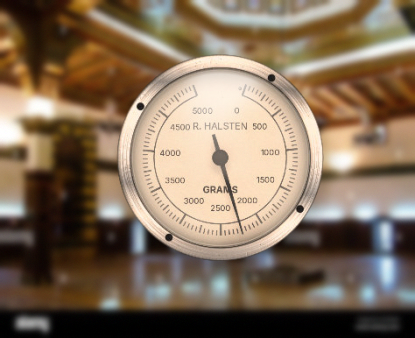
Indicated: 2250g
